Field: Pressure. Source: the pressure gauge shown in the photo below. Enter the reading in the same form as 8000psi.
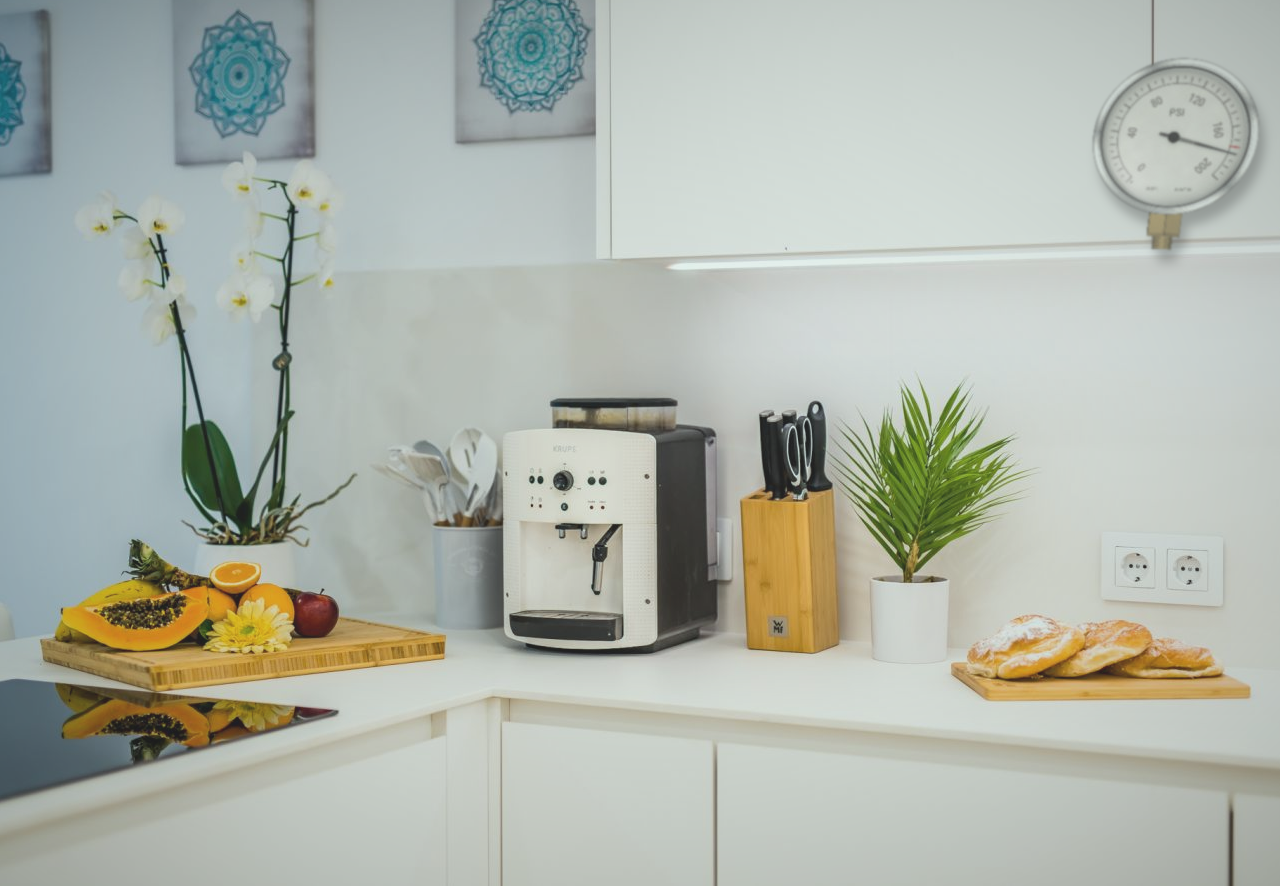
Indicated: 180psi
